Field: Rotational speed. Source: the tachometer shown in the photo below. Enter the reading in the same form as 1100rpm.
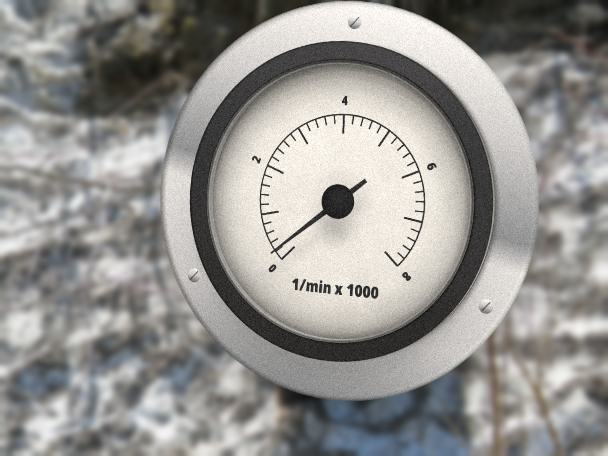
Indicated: 200rpm
